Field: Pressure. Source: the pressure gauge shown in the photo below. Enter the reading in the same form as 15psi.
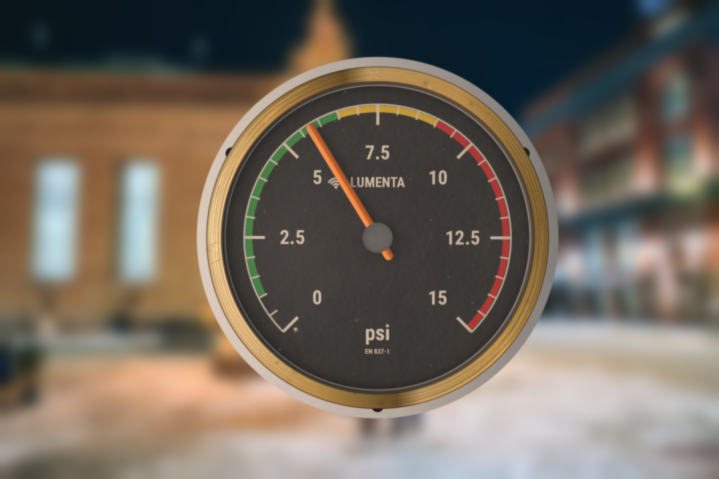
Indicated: 5.75psi
